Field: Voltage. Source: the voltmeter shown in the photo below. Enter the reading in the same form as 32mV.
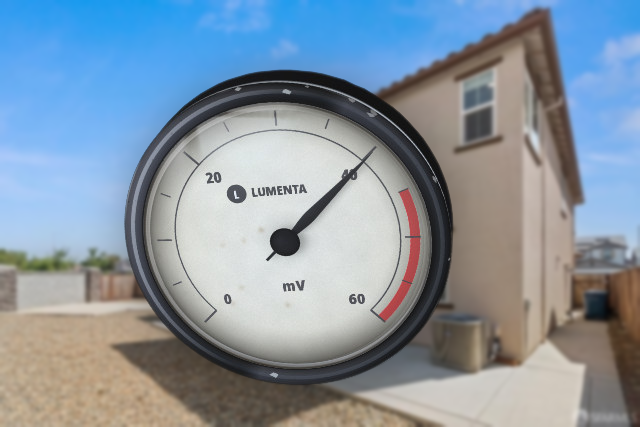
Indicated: 40mV
